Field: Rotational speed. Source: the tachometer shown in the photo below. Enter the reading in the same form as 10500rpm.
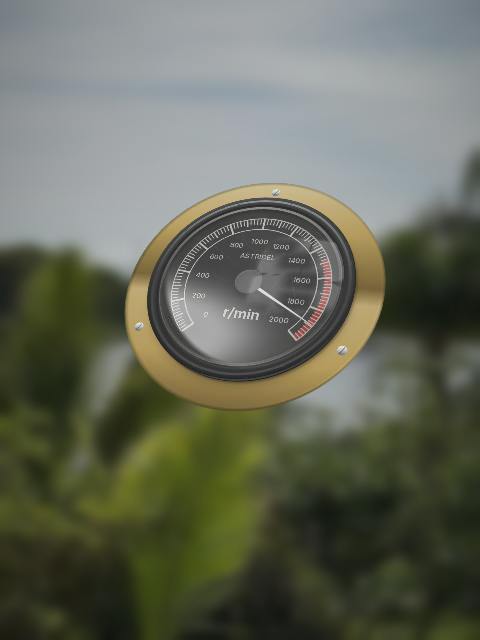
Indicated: 1900rpm
